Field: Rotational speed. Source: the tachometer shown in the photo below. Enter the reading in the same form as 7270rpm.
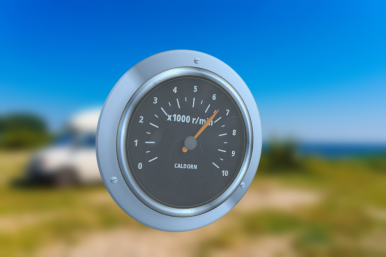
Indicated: 6500rpm
